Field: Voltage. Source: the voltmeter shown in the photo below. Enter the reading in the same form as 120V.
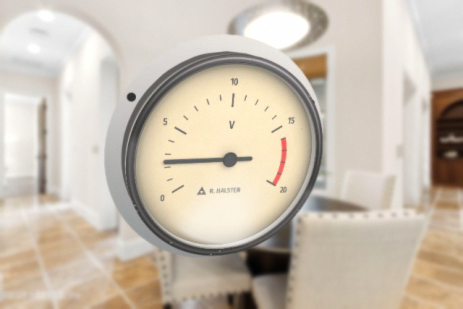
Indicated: 2.5V
